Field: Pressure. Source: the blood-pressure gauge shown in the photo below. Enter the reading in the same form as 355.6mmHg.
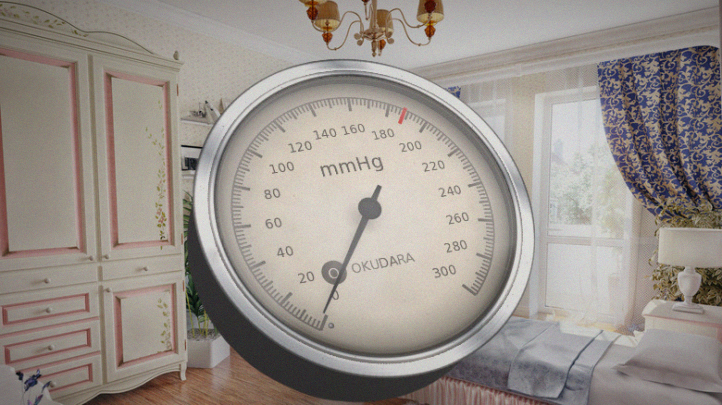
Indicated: 2mmHg
